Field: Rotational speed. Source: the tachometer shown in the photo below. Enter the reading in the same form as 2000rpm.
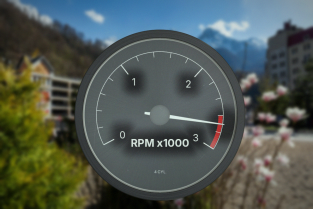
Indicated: 2700rpm
